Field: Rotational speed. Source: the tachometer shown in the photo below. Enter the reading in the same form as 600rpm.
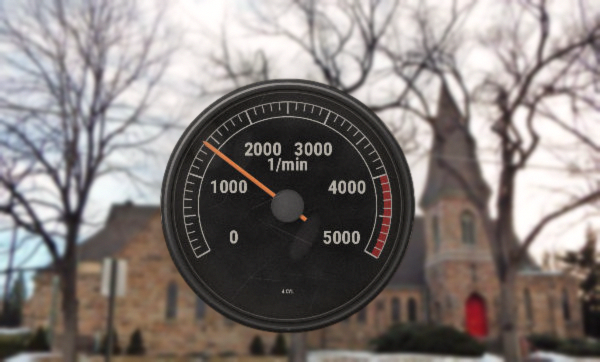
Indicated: 1400rpm
